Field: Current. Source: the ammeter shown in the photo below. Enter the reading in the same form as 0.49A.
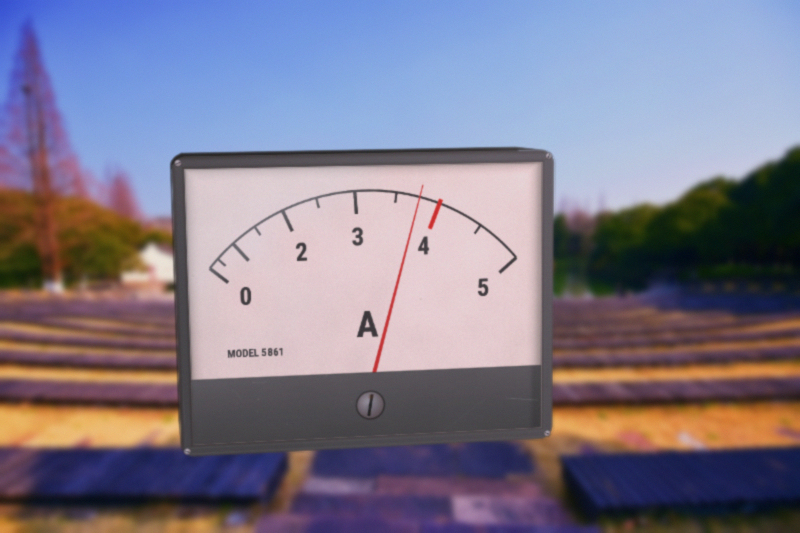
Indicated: 3.75A
